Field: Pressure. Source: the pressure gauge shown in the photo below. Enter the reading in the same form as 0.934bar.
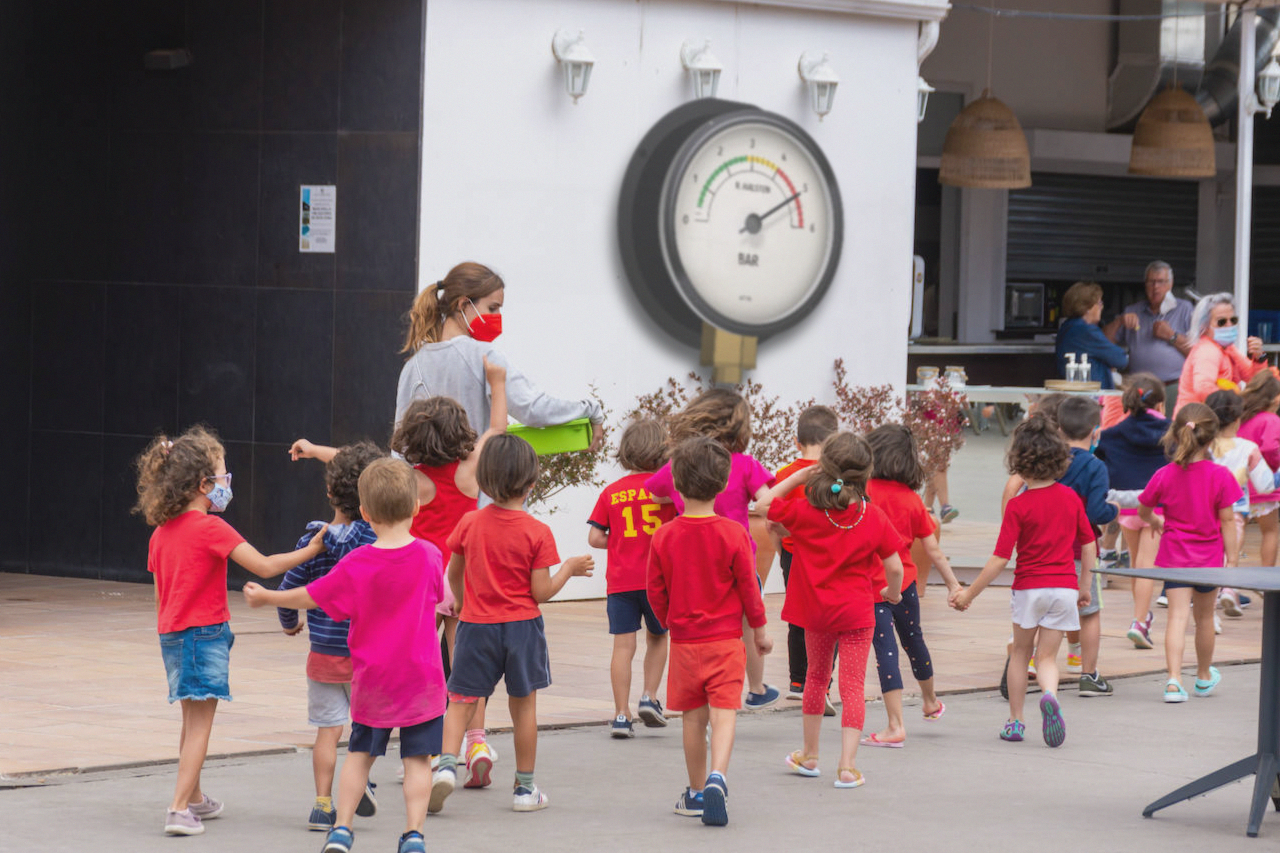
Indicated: 5bar
